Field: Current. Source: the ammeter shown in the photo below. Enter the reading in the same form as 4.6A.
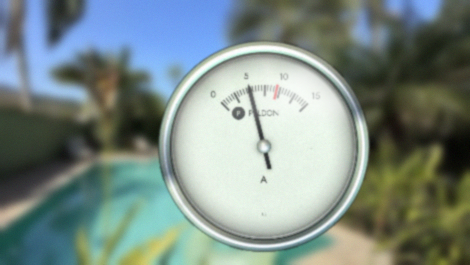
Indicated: 5A
